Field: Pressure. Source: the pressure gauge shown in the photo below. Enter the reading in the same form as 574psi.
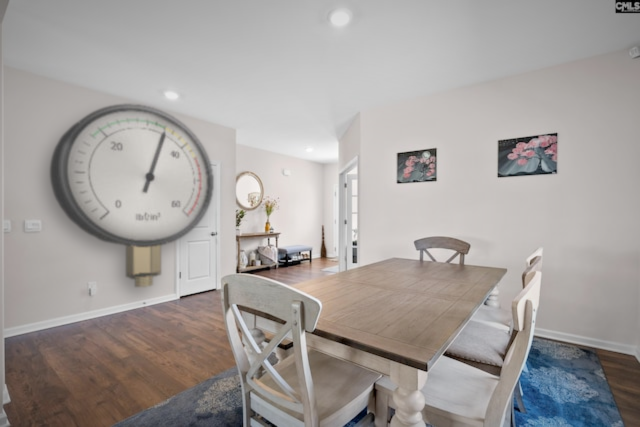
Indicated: 34psi
